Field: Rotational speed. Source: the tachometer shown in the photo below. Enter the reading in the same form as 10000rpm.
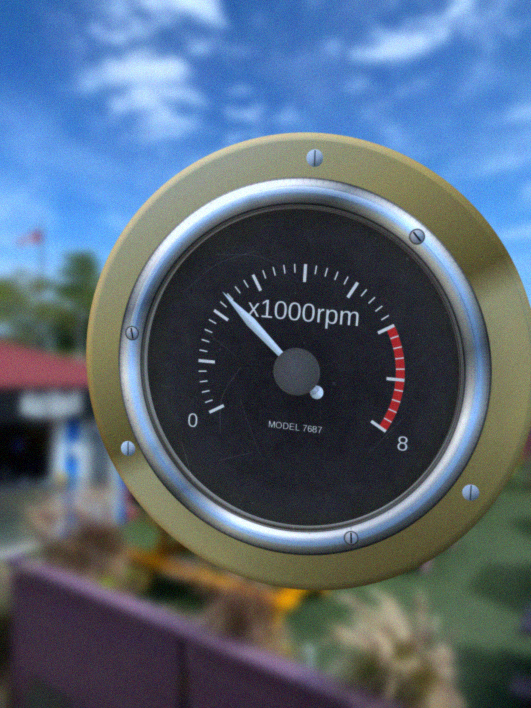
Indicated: 2400rpm
